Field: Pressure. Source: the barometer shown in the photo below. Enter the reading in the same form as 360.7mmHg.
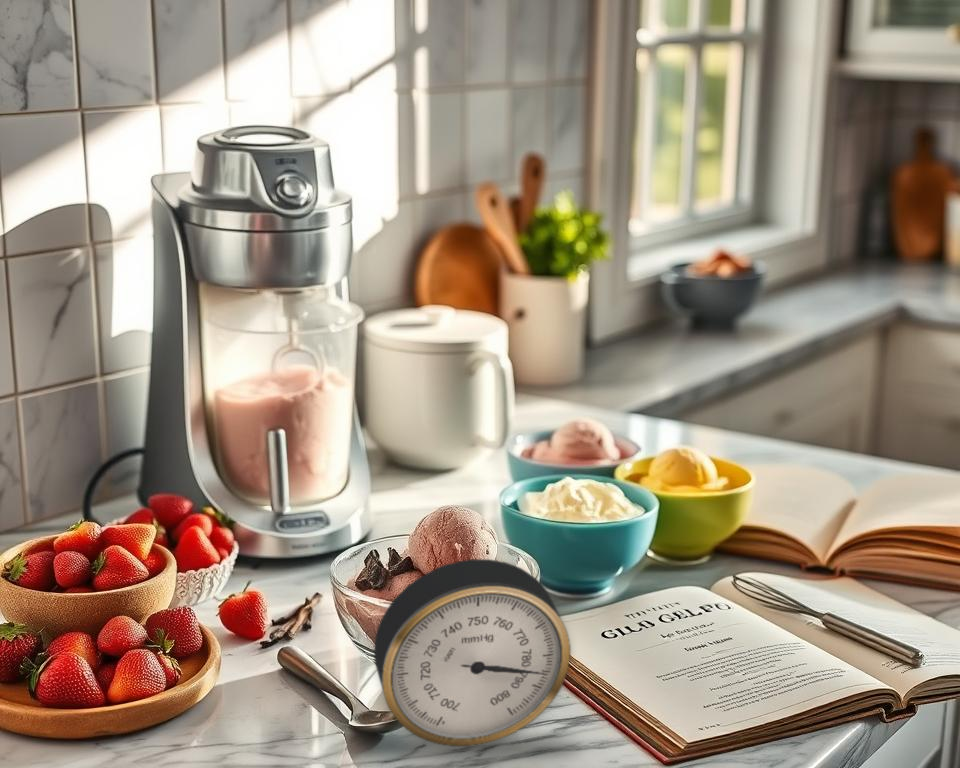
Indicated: 785mmHg
